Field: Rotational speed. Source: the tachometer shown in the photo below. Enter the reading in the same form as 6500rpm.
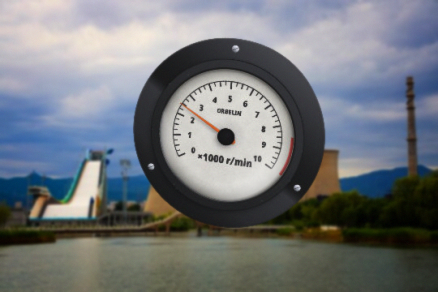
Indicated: 2500rpm
